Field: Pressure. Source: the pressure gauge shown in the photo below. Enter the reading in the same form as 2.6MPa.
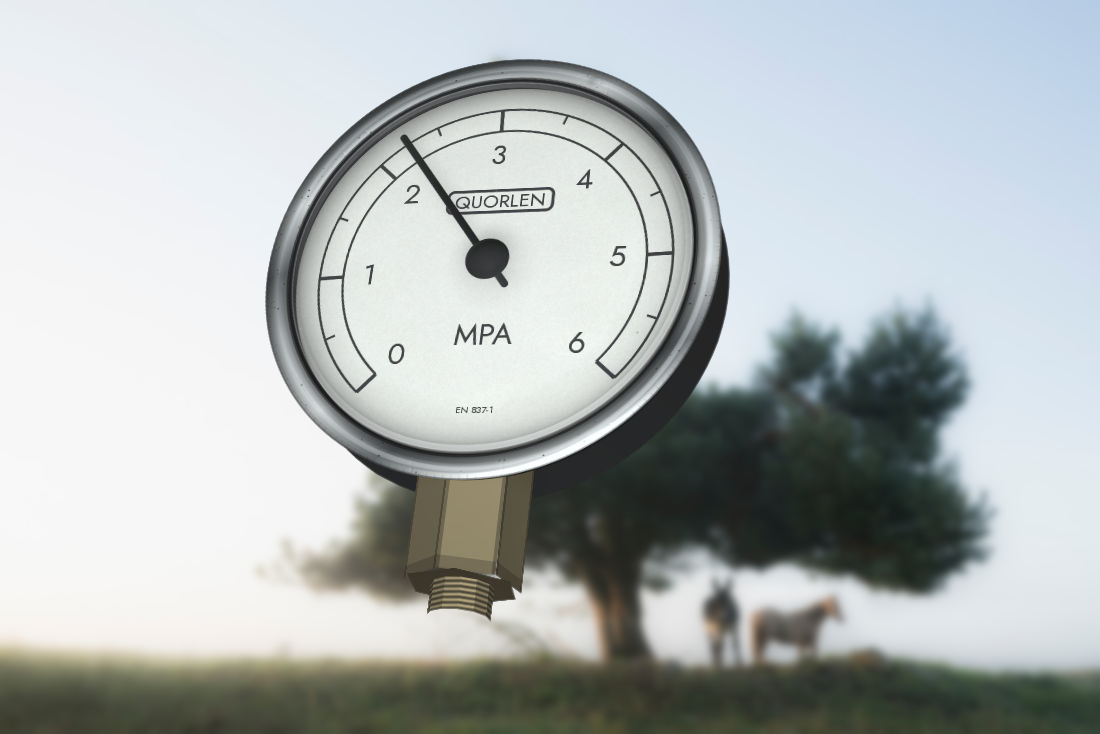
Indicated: 2.25MPa
